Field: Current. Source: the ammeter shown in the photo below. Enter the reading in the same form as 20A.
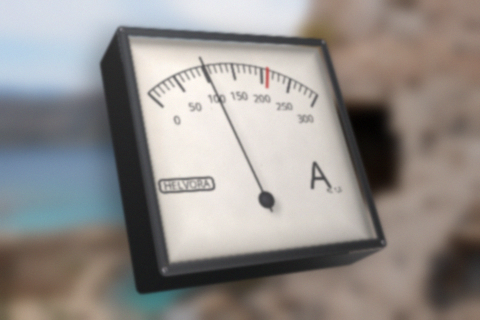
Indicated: 100A
